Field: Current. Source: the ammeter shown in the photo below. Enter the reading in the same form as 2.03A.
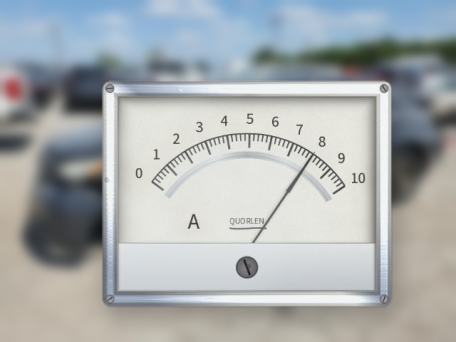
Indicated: 8A
